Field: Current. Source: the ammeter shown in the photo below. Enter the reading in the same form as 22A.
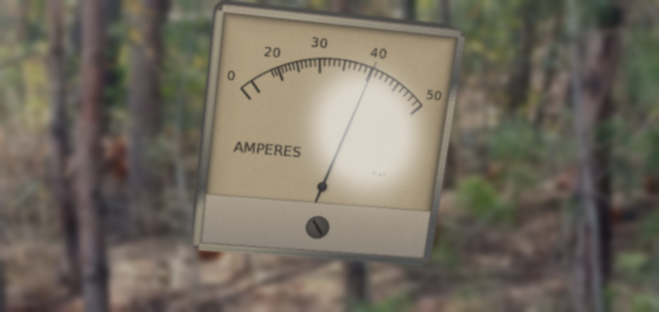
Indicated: 40A
